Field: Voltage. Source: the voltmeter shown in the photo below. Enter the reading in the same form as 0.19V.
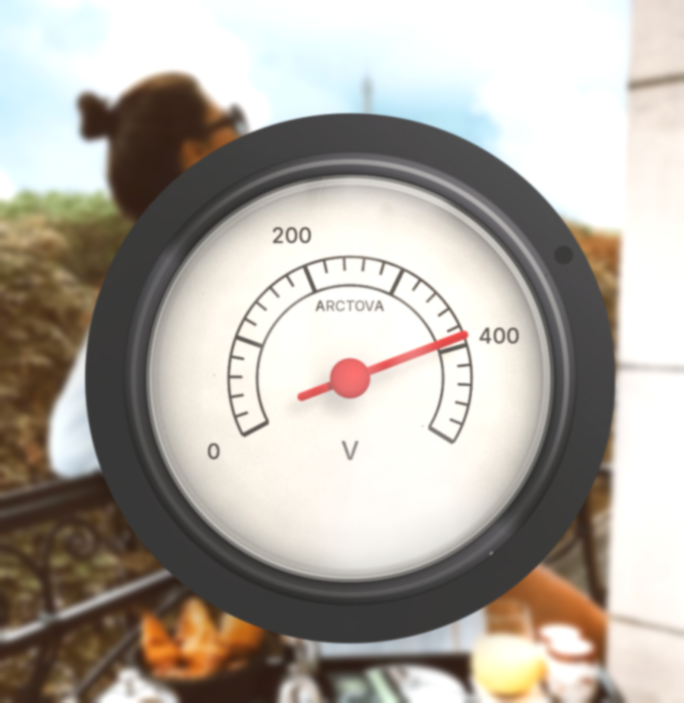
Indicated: 390V
